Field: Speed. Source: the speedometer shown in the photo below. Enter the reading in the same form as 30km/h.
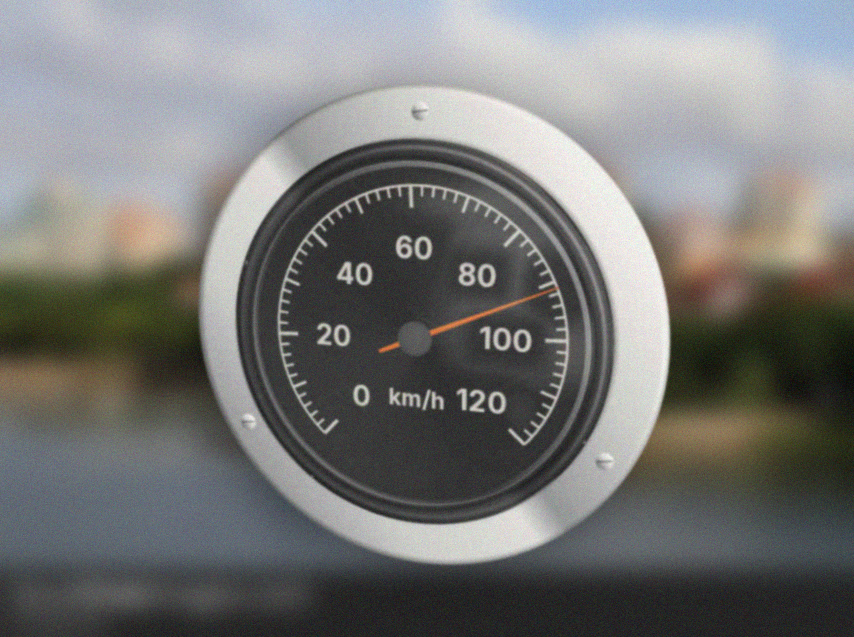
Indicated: 91km/h
